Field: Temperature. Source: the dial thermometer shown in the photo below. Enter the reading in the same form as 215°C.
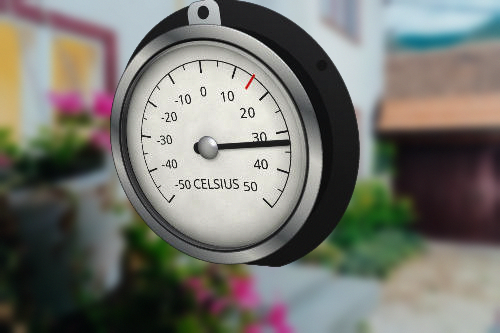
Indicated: 32.5°C
